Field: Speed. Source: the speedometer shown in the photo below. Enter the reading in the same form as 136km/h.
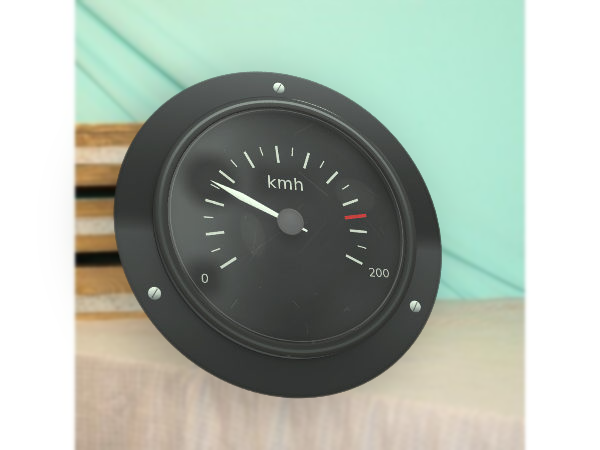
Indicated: 50km/h
